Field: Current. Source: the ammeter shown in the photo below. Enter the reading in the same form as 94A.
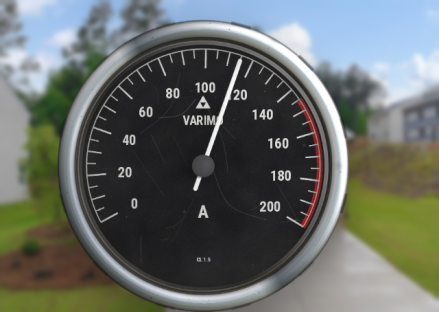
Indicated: 115A
